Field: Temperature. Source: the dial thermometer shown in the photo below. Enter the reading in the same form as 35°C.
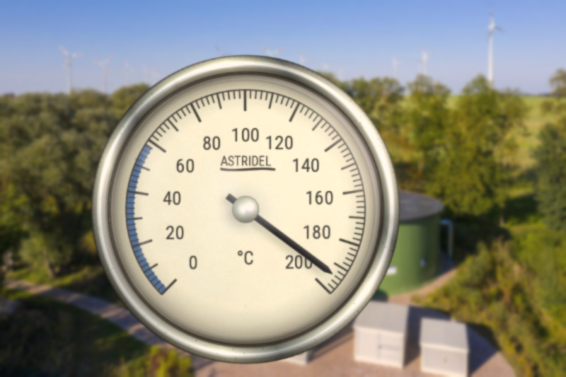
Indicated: 194°C
